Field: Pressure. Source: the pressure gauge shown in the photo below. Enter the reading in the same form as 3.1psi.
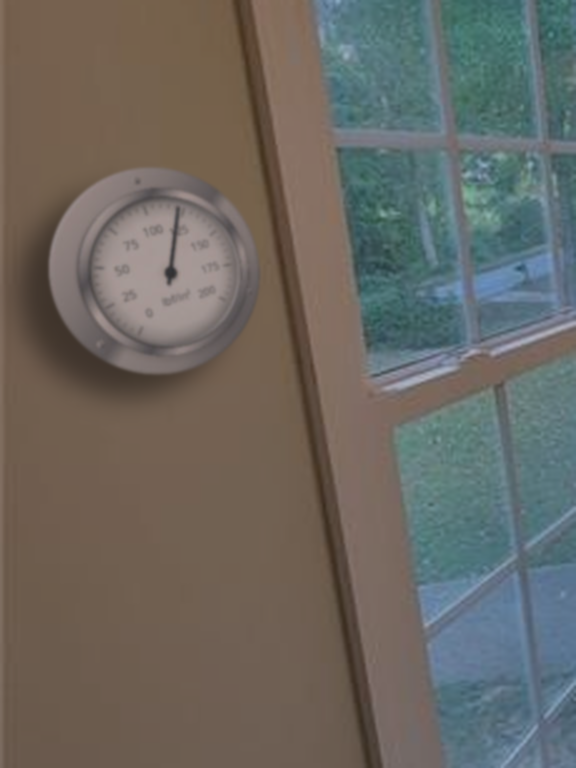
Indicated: 120psi
